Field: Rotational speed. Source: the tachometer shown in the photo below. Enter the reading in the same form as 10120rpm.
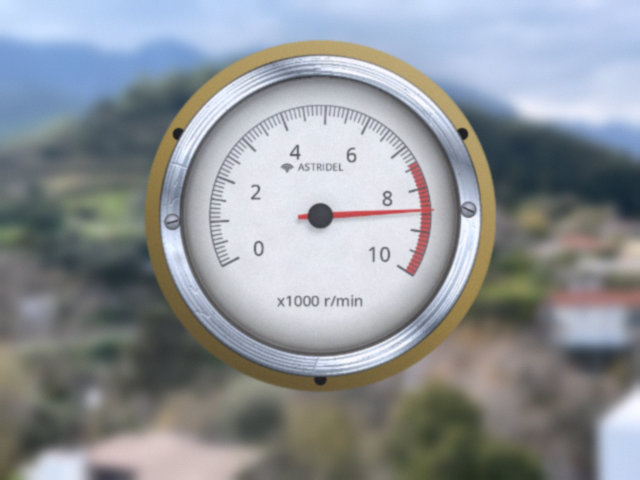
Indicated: 8500rpm
